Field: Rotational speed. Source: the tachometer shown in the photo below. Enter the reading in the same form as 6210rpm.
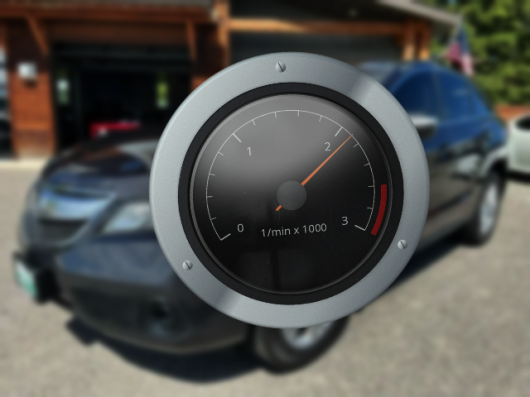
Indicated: 2100rpm
